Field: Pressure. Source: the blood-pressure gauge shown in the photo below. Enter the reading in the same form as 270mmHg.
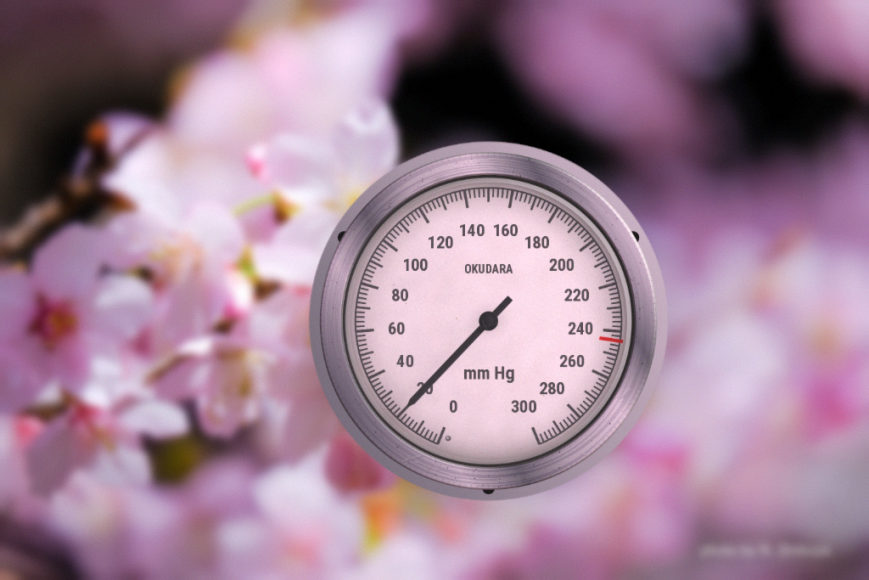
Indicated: 20mmHg
